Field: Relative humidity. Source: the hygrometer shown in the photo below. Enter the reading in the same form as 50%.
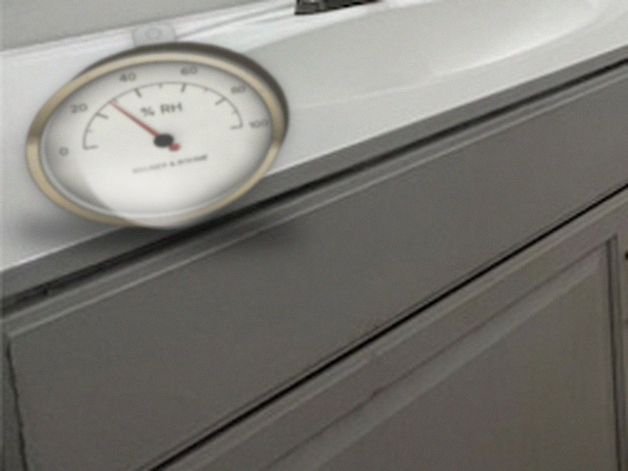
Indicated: 30%
